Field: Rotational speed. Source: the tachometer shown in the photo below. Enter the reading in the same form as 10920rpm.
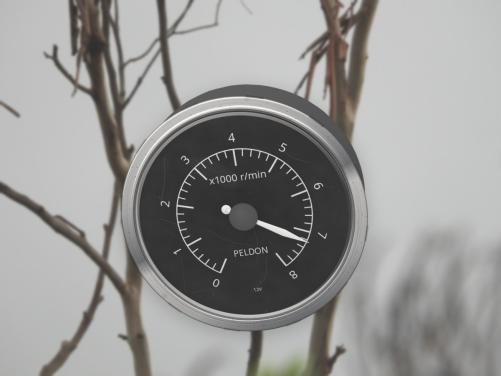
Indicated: 7200rpm
